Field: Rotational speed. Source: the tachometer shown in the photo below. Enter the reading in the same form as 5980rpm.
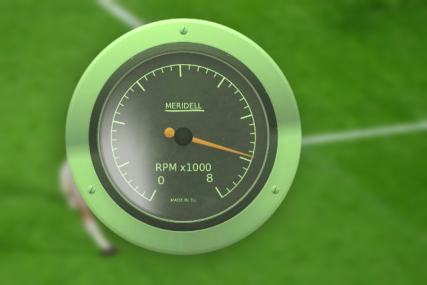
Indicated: 6900rpm
